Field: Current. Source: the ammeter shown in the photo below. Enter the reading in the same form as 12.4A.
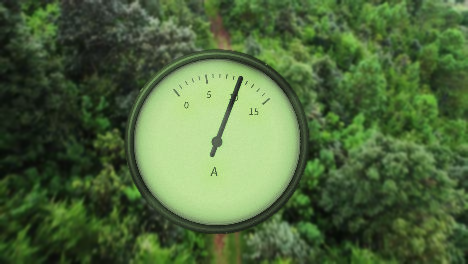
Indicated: 10A
